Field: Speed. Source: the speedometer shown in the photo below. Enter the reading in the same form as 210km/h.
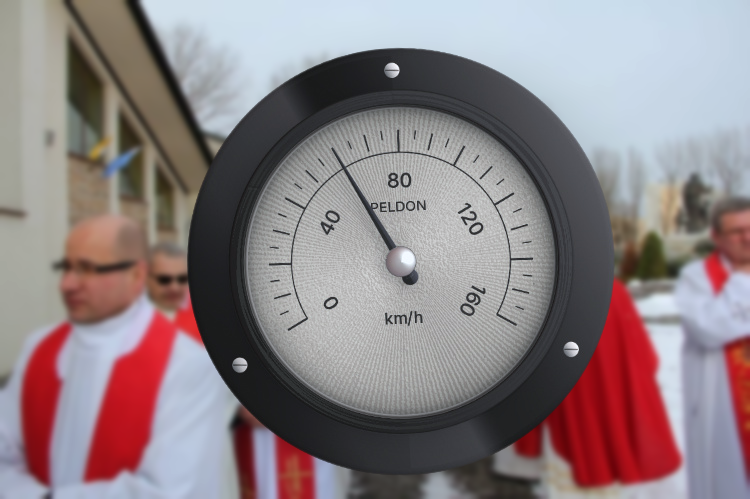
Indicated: 60km/h
